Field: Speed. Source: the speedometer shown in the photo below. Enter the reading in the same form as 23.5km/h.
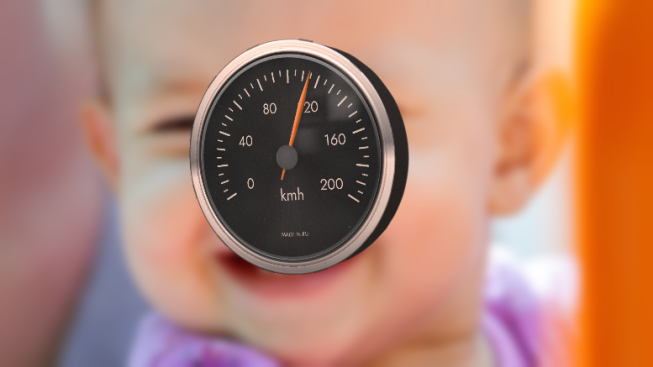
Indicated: 115km/h
